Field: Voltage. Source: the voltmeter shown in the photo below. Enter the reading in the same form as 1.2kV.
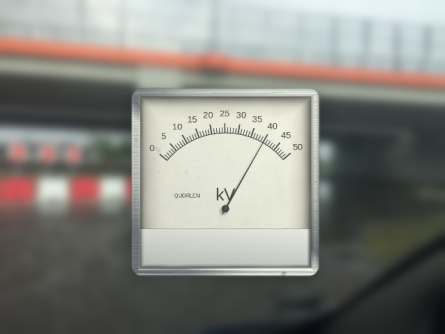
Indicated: 40kV
